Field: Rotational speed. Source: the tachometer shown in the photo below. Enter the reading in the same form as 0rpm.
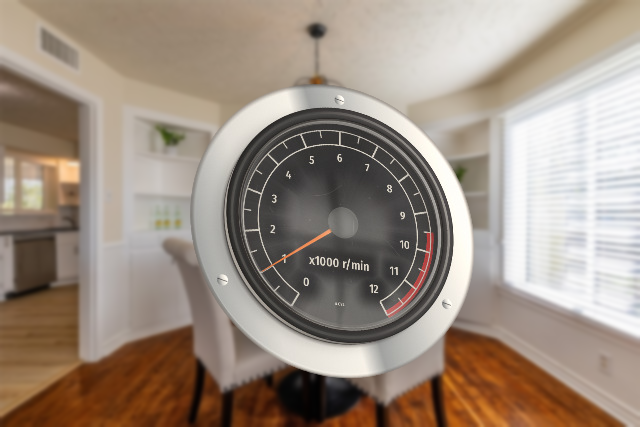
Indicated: 1000rpm
